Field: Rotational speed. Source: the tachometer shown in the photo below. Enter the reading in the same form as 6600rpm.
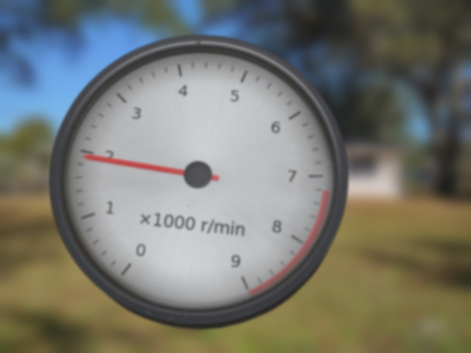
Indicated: 1900rpm
